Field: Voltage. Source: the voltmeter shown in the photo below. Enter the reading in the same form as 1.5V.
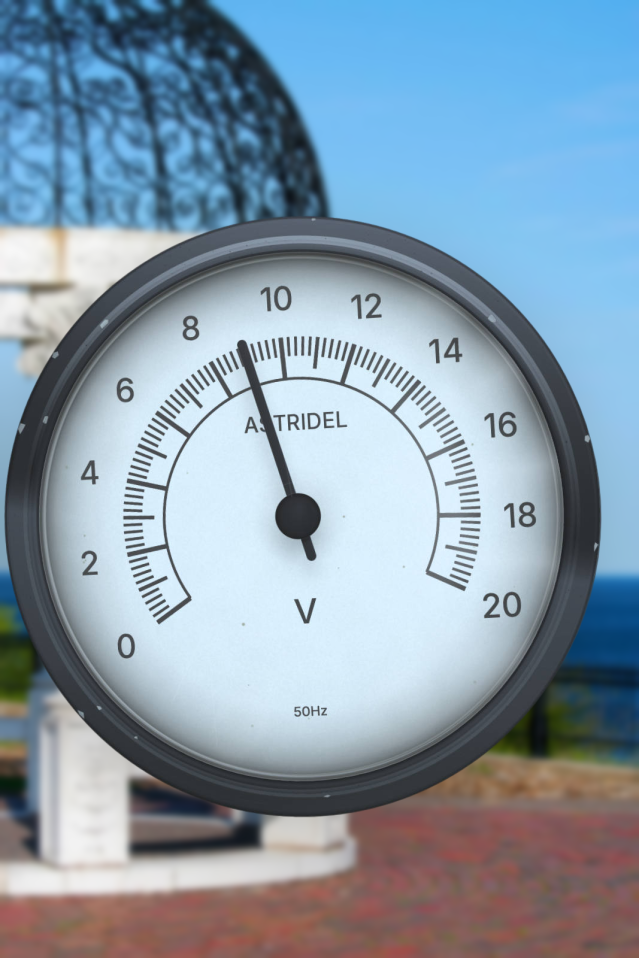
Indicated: 9V
